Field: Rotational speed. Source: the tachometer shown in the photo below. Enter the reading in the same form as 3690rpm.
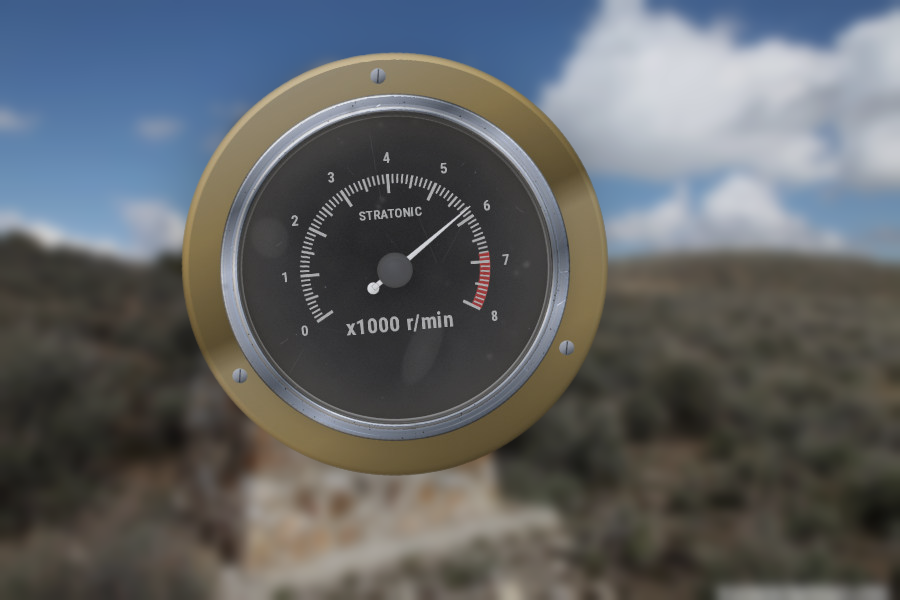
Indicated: 5800rpm
